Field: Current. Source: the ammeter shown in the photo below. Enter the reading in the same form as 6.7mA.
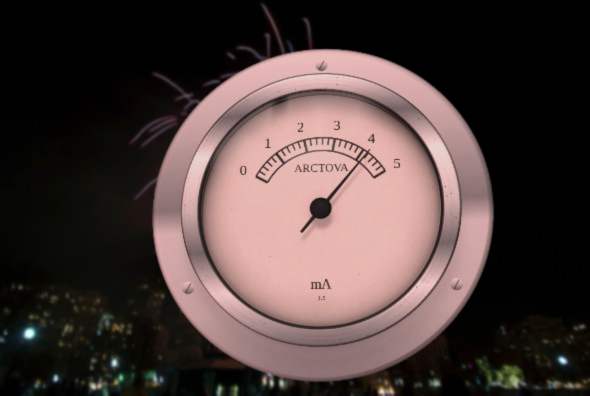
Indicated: 4.2mA
